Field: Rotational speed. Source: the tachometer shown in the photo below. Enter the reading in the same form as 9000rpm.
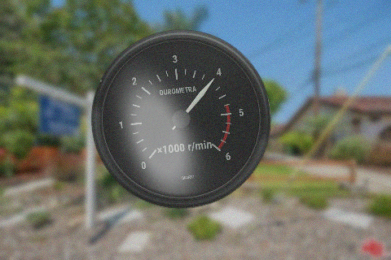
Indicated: 4000rpm
